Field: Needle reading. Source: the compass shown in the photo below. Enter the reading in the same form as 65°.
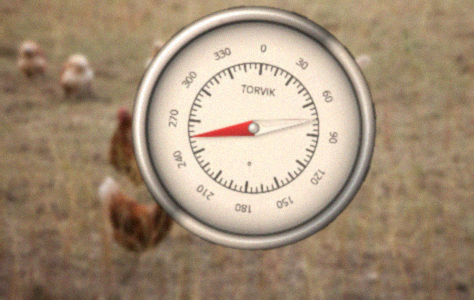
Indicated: 255°
